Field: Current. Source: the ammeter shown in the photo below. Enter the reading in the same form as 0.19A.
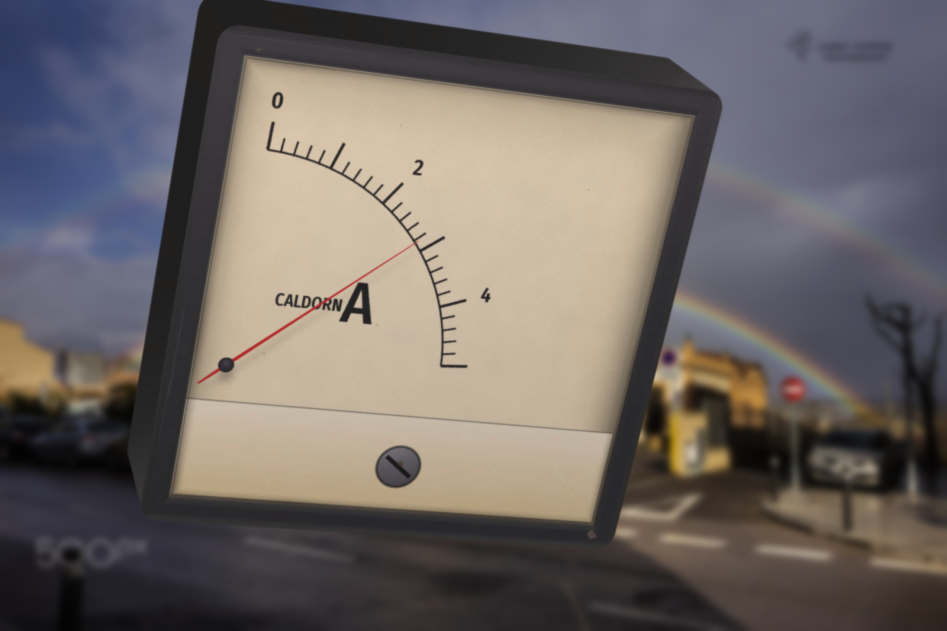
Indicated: 2.8A
